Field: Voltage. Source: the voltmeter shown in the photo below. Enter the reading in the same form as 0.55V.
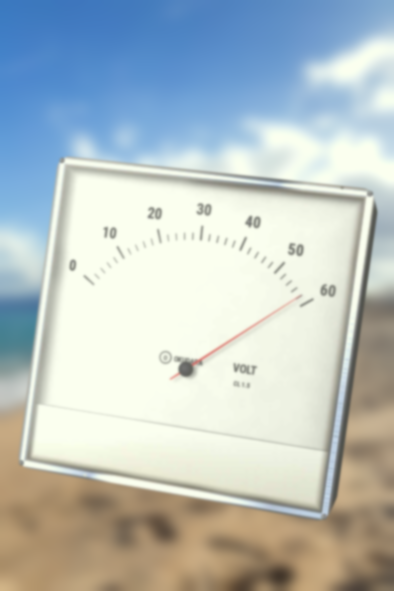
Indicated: 58V
